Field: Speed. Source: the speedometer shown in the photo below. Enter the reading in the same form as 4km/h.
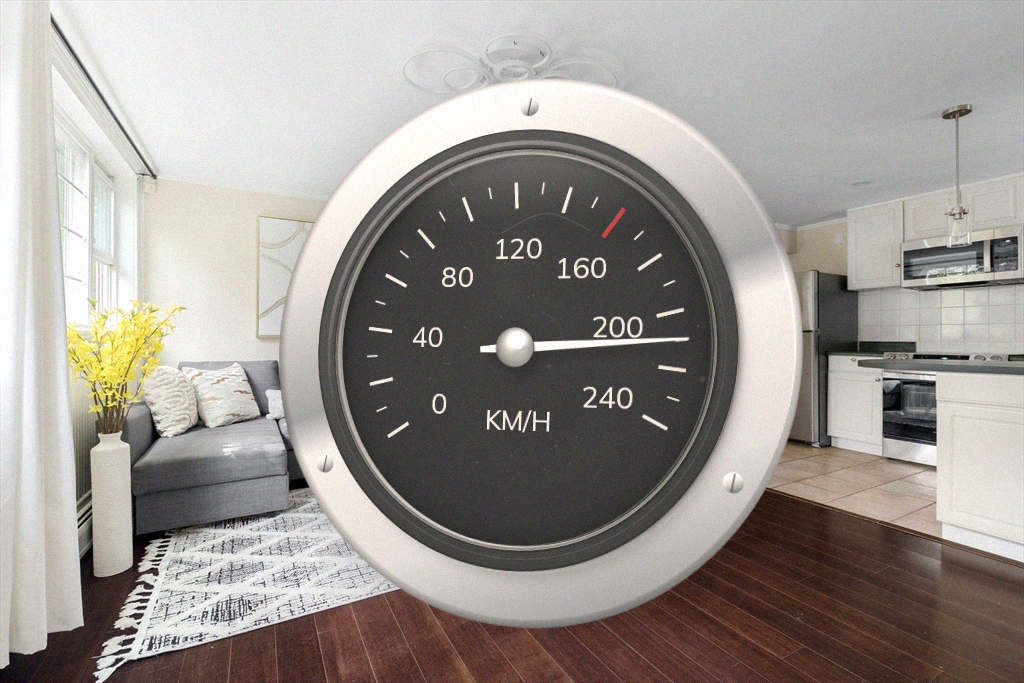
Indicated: 210km/h
